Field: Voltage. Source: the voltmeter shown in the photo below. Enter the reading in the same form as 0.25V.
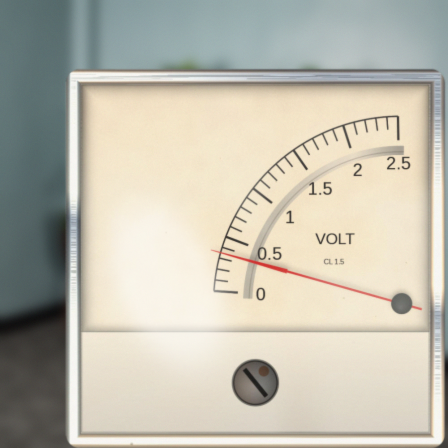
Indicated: 0.35V
